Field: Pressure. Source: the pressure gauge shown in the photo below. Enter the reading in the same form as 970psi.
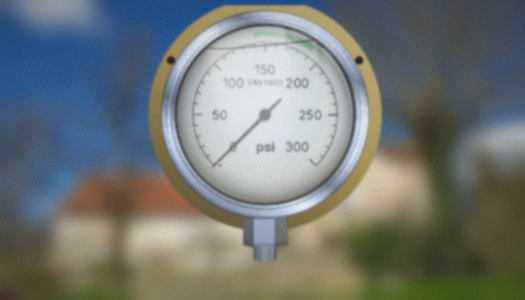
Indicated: 0psi
